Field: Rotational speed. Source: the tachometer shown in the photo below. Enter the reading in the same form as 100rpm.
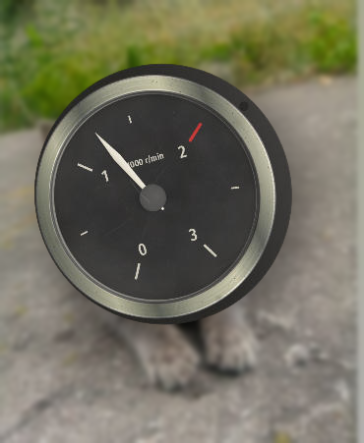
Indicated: 1250rpm
